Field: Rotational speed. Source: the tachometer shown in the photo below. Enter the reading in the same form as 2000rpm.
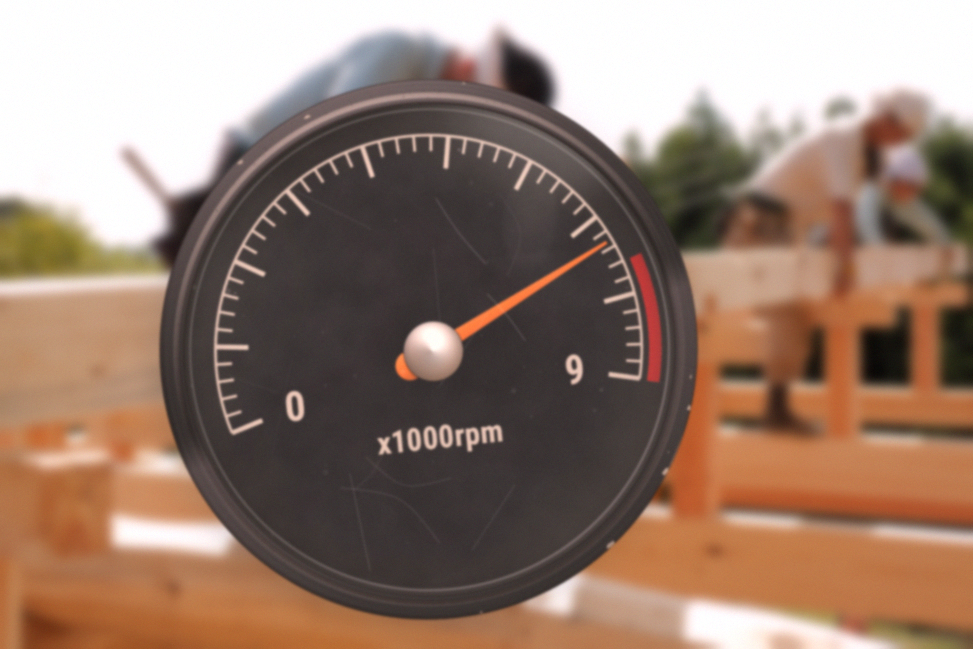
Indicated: 7300rpm
